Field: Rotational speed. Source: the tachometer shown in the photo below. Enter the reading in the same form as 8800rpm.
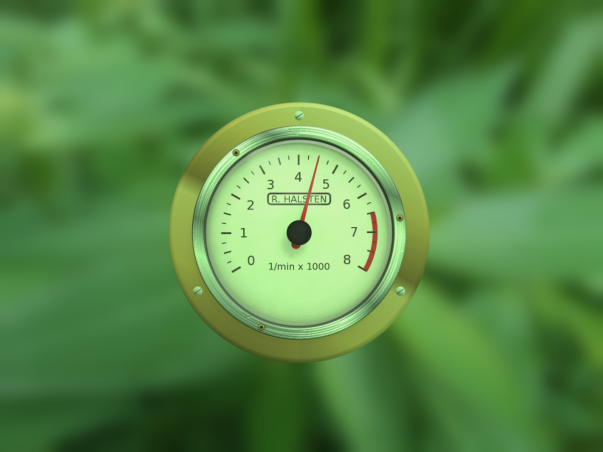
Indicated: 4500rpm
